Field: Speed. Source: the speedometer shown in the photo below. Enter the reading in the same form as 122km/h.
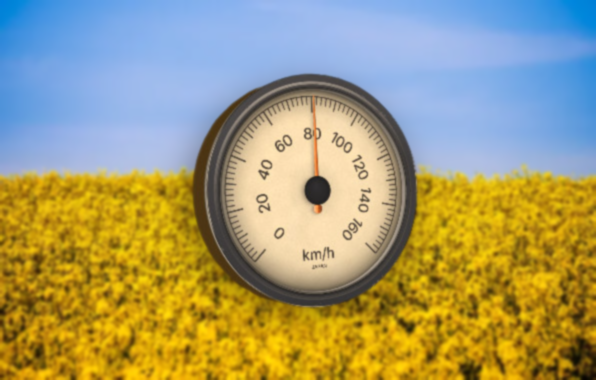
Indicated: 80km/h
